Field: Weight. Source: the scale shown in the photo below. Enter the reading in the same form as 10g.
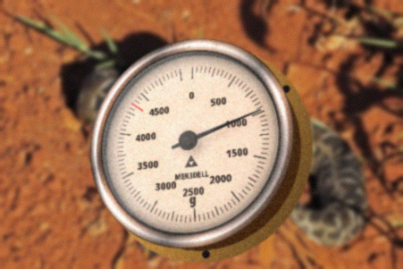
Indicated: 1000g
